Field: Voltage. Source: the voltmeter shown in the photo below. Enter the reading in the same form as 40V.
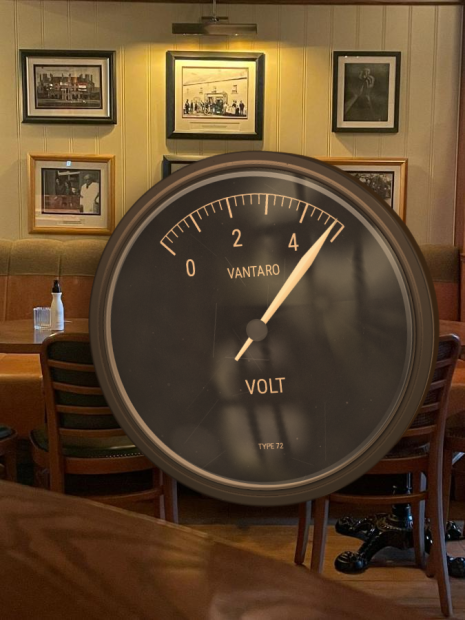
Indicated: 4.8V
